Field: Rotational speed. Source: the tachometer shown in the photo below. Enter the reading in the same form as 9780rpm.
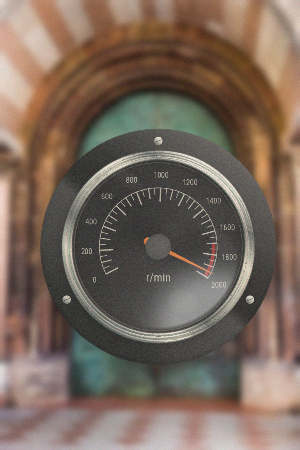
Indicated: 1950rpm
